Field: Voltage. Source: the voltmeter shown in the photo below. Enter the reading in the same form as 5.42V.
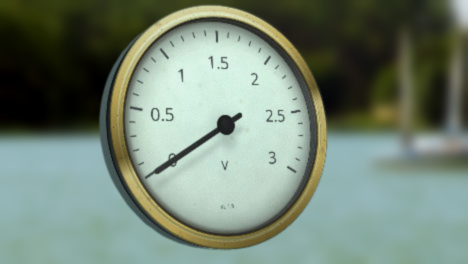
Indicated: 0V
